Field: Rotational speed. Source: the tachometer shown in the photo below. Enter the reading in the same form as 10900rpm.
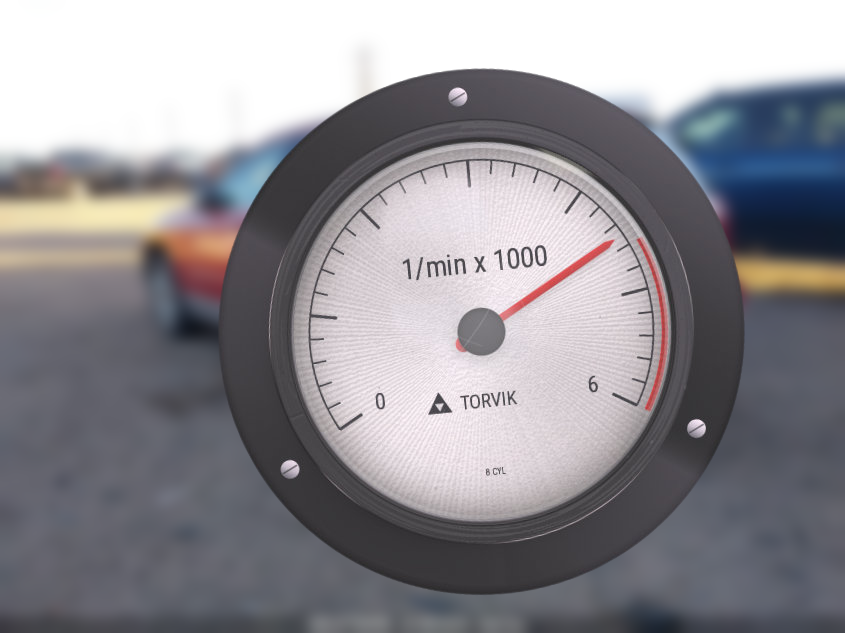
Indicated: 4500rpm
